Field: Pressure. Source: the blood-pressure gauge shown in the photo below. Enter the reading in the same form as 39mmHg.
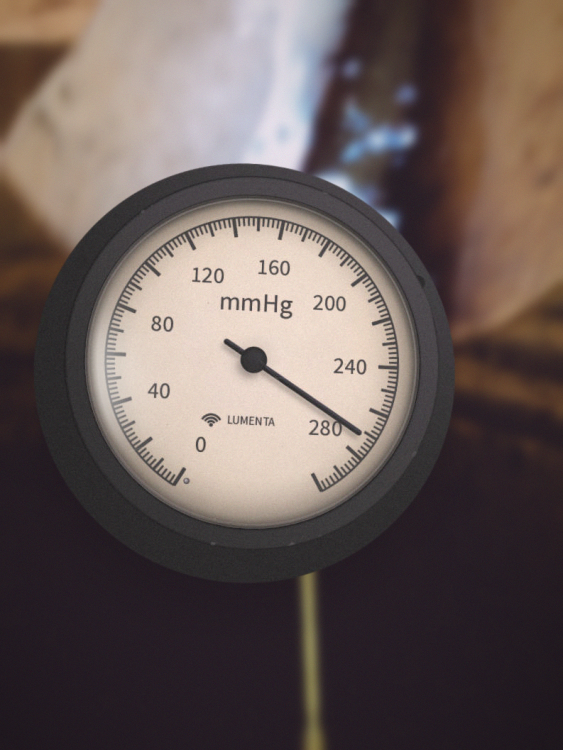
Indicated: 272mmHg
